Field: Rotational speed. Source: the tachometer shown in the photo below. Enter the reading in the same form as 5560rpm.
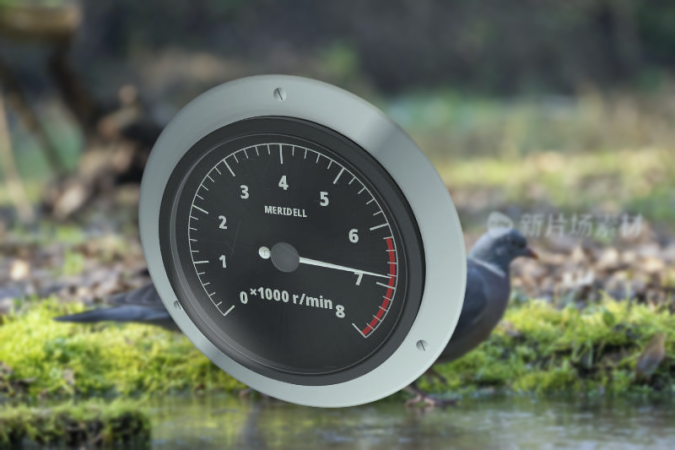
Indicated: 6800rpm
